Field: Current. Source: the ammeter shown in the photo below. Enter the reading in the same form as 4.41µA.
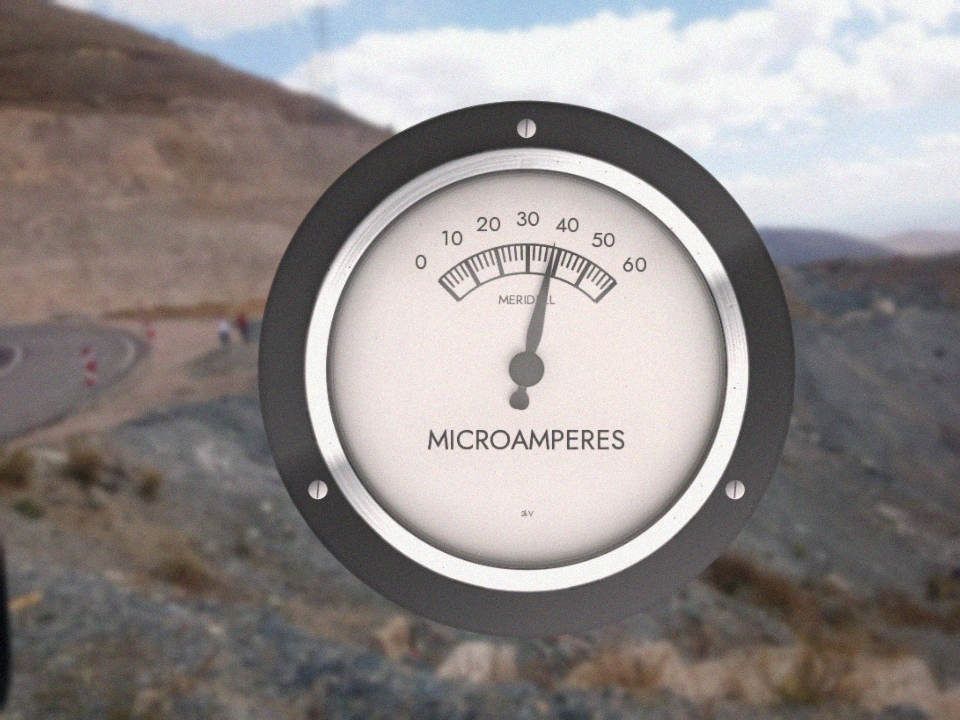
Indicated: 38µA
